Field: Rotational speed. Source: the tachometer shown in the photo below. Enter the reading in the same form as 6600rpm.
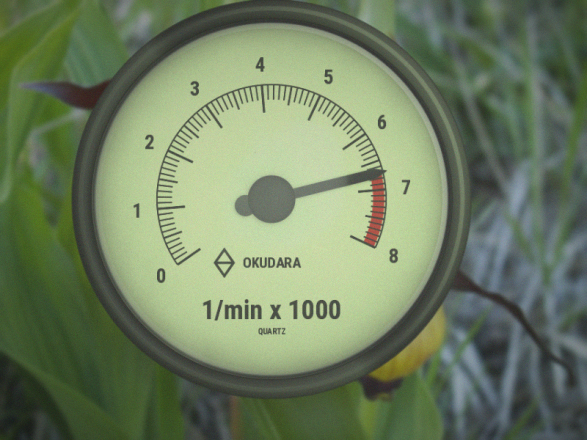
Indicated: 6700rpm
